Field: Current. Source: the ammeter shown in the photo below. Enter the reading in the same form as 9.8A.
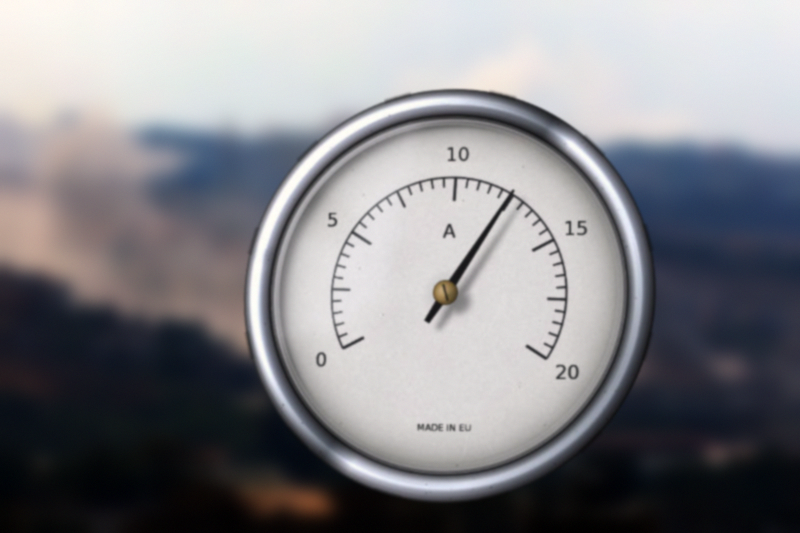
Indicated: 12.5A
